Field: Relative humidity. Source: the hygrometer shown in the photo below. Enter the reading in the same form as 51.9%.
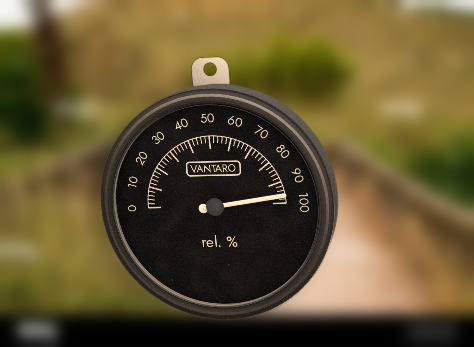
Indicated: 96%
